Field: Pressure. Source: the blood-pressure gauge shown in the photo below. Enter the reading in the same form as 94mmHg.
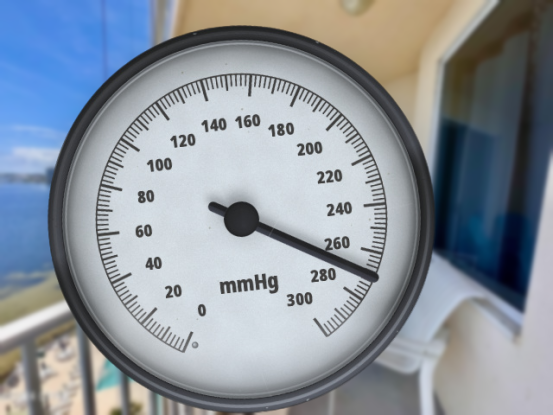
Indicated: 270mmHg
